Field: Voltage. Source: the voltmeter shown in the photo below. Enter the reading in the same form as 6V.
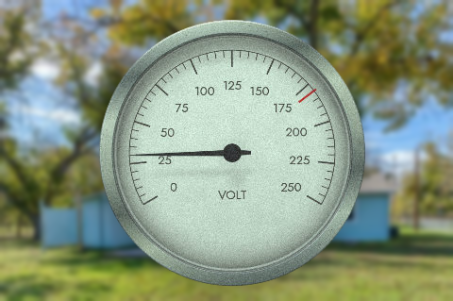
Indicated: 30V
